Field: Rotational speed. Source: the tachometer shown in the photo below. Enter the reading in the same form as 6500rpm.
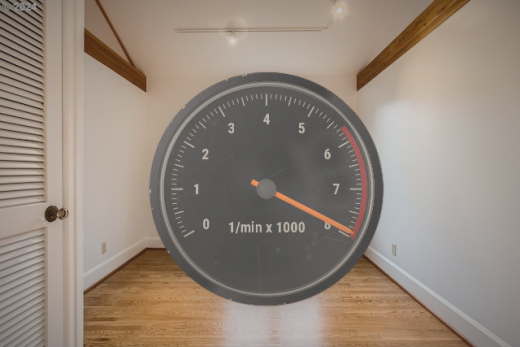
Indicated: 7900rpm
